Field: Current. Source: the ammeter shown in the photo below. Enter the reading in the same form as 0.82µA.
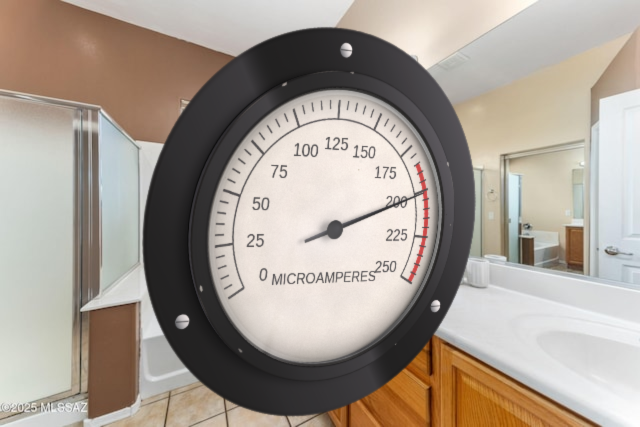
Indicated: 200µA
